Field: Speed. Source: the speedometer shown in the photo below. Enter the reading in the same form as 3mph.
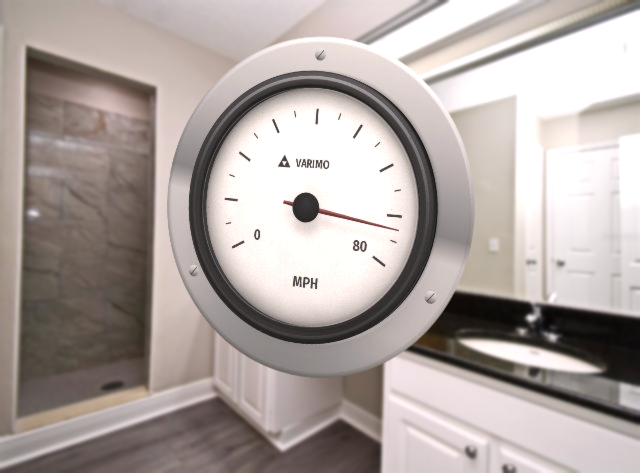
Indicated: 72.5mph
